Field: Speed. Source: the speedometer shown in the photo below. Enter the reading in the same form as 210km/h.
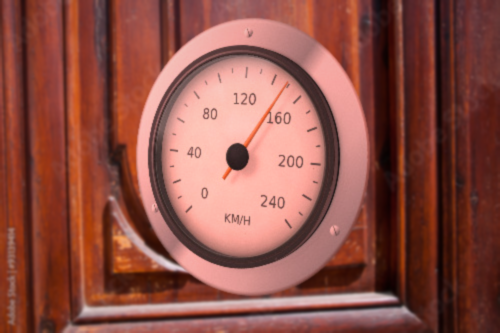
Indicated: 150km/h
